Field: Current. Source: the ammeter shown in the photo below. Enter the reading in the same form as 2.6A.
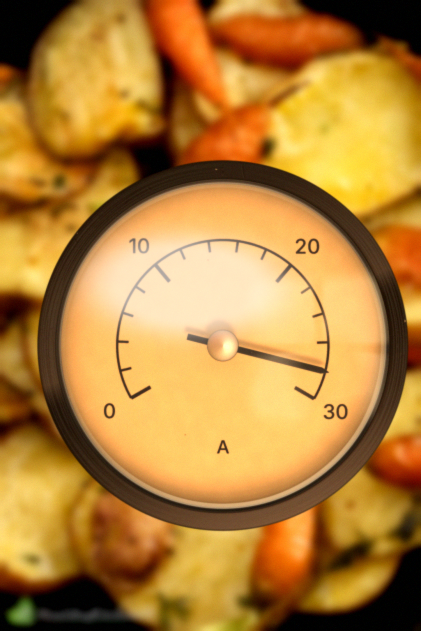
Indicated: 28A
